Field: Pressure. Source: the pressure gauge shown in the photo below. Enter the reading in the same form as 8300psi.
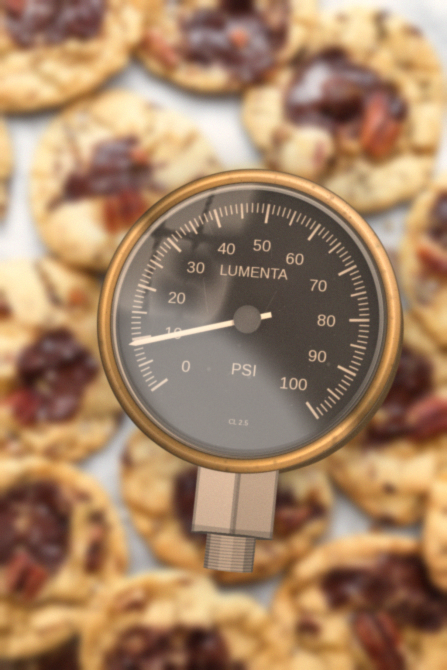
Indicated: 9psi
